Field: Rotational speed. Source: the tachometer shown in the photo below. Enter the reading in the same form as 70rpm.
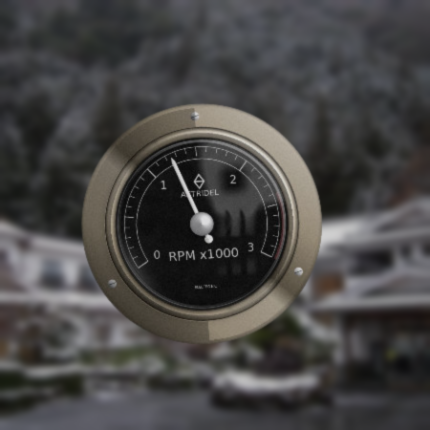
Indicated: 1250rpm
